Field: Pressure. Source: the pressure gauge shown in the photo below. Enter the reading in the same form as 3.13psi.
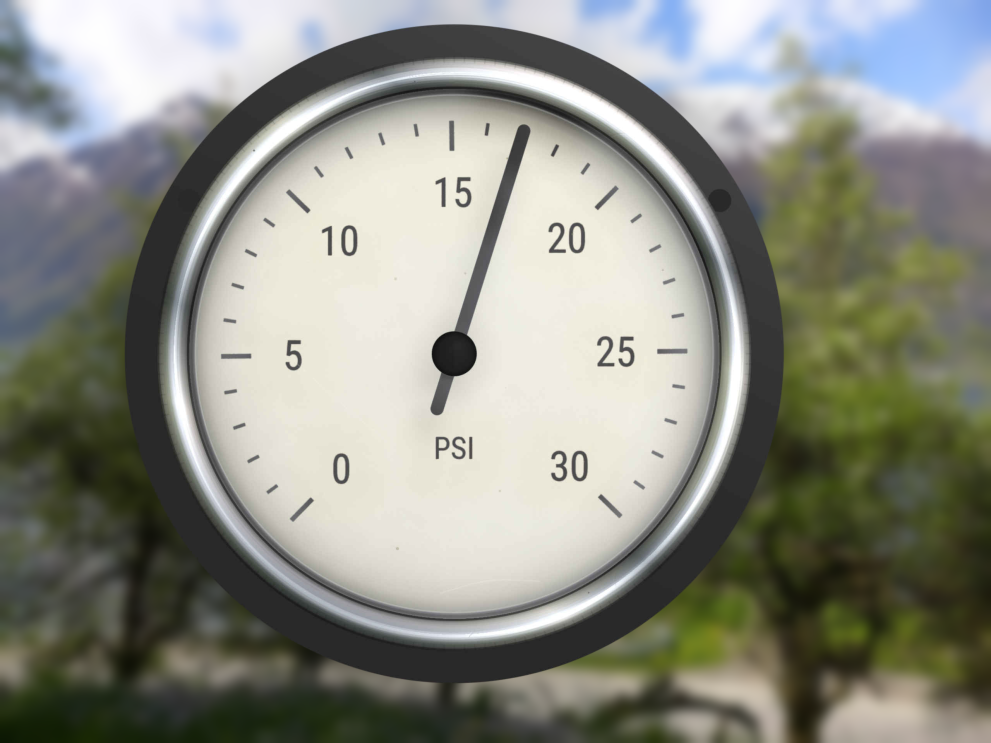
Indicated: 17psi
